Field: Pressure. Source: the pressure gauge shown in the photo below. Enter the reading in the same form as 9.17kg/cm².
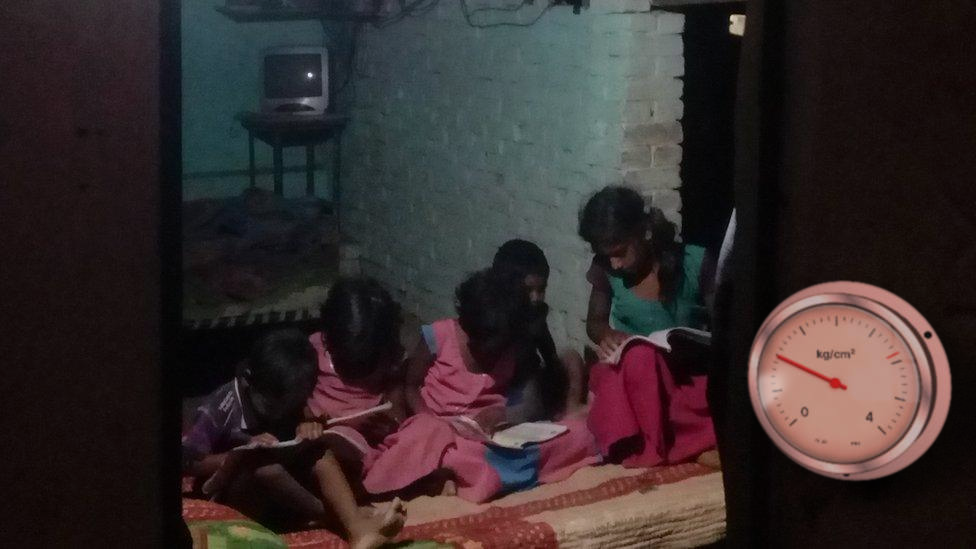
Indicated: 1kg/cm²
